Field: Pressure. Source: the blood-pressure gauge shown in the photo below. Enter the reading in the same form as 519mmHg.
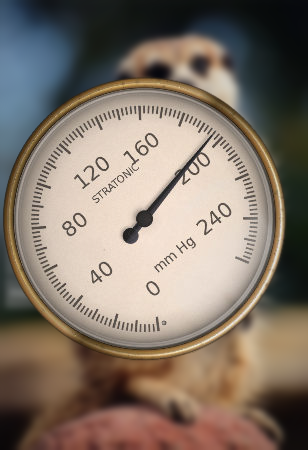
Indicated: 196mmHg
